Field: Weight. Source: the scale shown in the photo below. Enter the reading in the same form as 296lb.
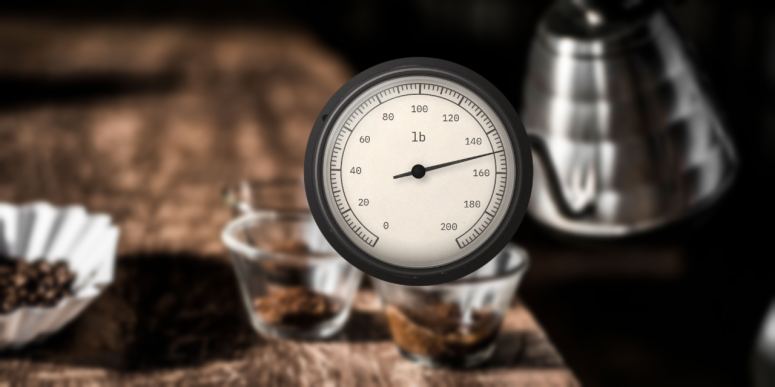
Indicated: 150lb
